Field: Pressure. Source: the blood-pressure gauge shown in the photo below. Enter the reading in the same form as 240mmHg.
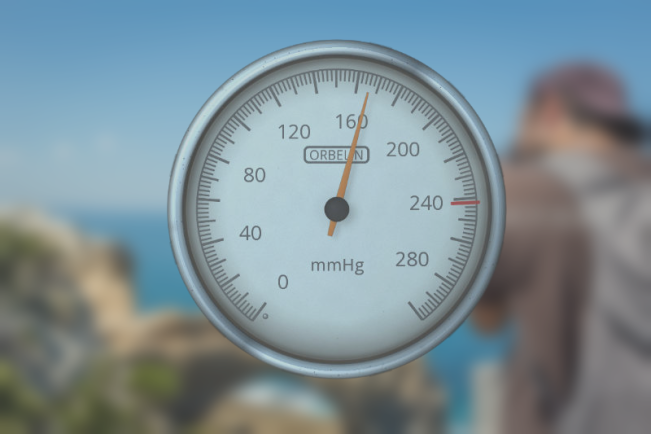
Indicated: 166mmHg
